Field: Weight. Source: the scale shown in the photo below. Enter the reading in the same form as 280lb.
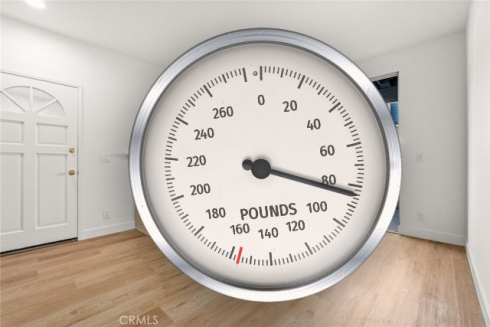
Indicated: 84lb
